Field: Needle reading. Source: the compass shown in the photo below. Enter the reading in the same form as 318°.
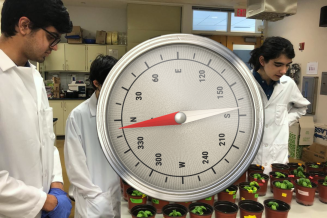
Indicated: 352.5°
